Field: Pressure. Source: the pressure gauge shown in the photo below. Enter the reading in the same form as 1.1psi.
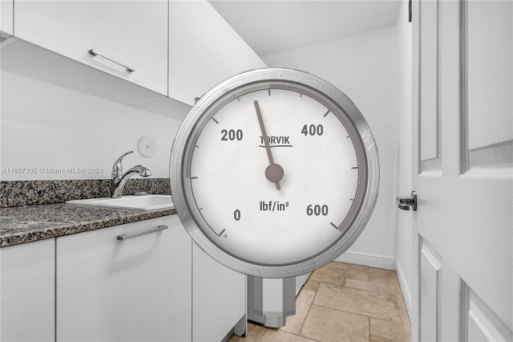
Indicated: 275psi
